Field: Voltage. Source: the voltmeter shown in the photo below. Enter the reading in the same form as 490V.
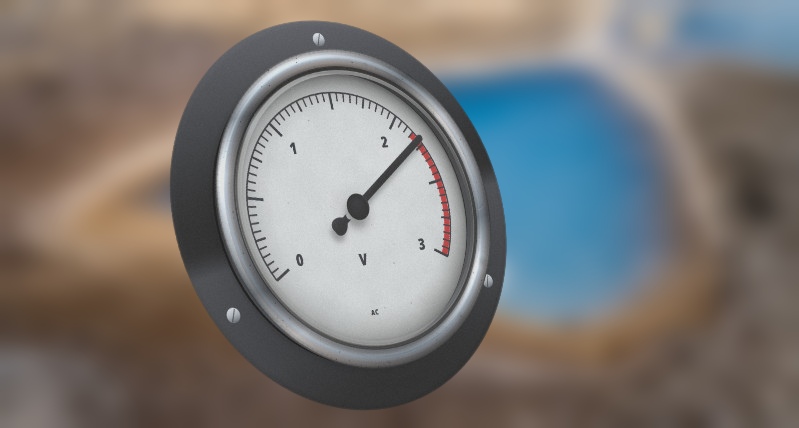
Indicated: 2.2V
